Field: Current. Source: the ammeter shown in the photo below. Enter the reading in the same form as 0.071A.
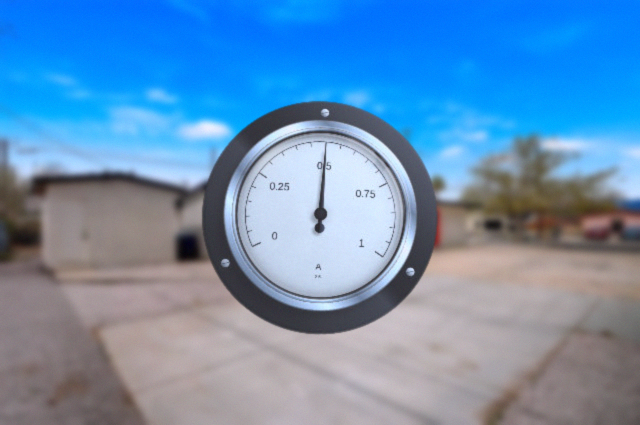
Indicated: 0.5A
